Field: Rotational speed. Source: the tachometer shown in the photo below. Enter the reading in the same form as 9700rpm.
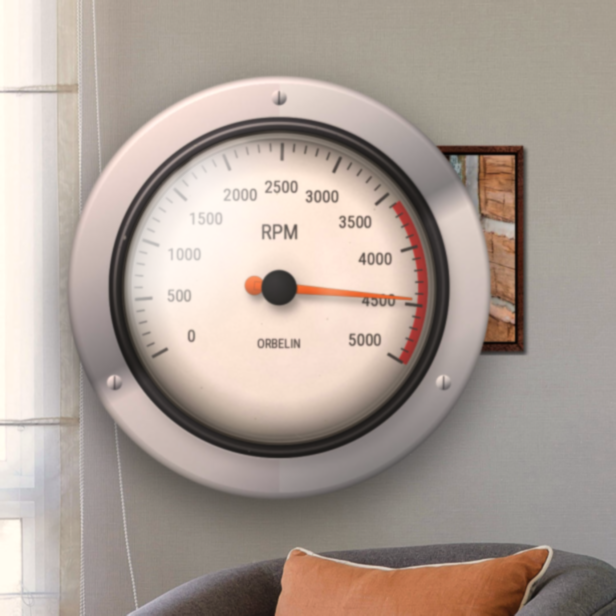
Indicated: 4450rpm
